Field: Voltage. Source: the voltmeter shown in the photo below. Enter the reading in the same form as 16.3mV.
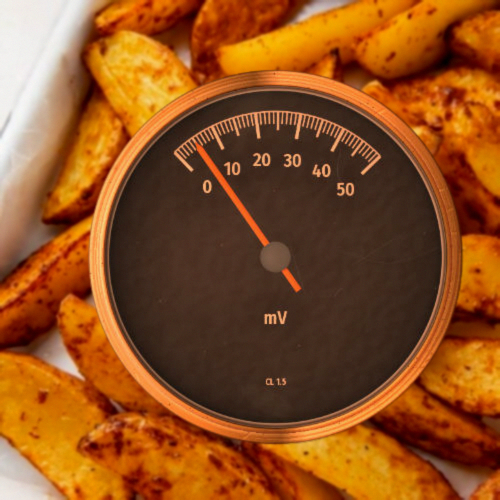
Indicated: 5mV
